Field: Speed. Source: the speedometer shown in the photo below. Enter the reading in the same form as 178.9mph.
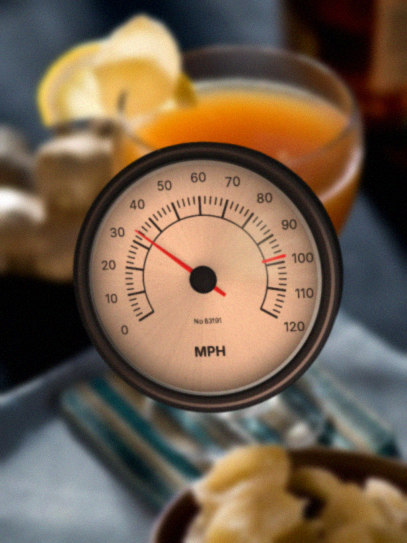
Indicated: 34mph
